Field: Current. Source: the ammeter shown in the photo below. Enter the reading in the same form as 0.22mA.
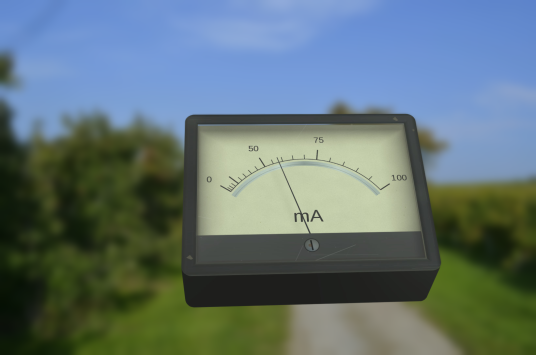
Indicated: 57.5mA
